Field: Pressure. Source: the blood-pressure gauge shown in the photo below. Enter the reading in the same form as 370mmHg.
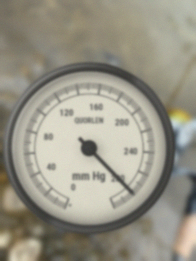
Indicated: 280mmHg
